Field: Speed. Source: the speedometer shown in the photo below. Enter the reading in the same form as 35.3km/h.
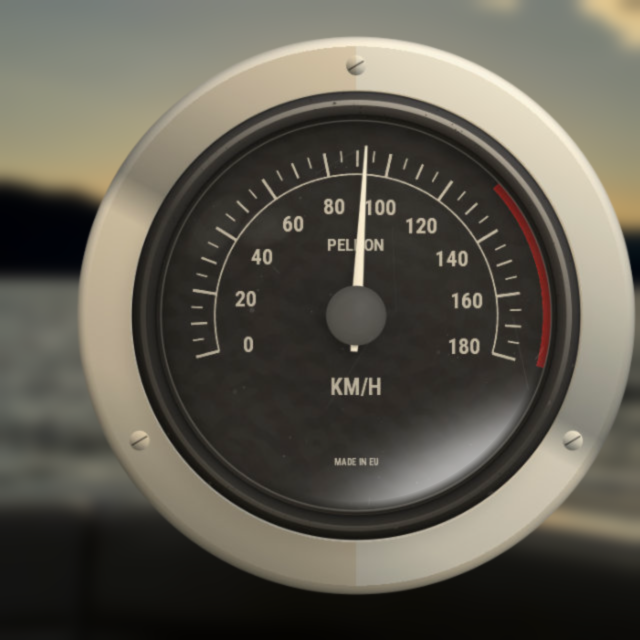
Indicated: 92.5km/h
